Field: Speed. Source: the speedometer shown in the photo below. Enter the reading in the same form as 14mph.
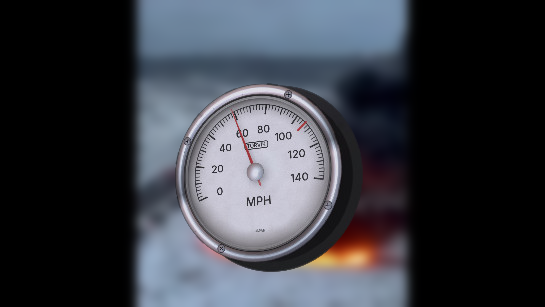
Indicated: 60mph
